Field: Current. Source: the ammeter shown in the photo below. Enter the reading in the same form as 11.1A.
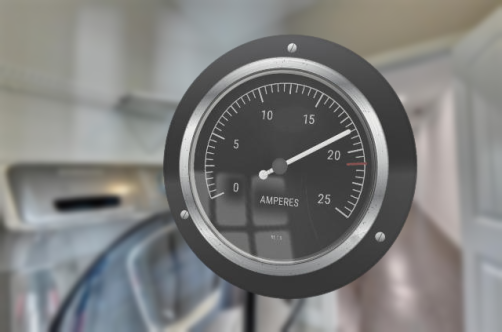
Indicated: 18.5A
